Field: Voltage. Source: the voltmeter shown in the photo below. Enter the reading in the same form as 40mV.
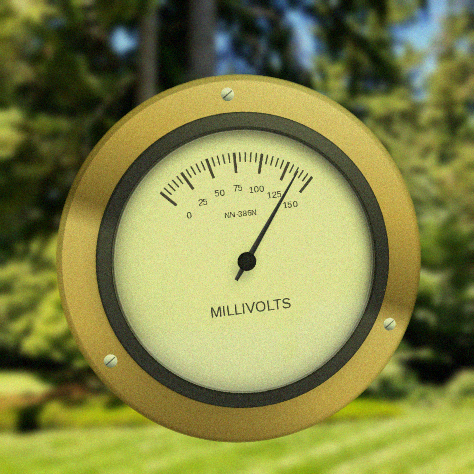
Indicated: 135mV
